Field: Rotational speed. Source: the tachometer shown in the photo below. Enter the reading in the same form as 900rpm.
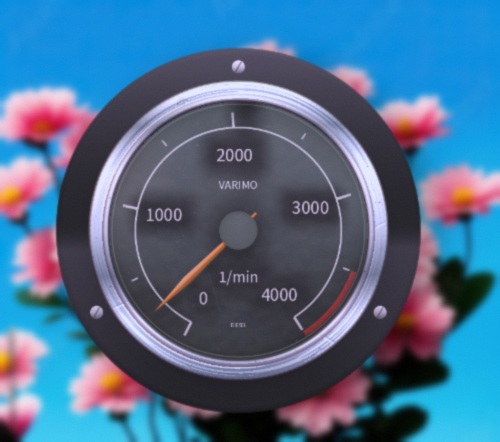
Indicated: 250rpm
